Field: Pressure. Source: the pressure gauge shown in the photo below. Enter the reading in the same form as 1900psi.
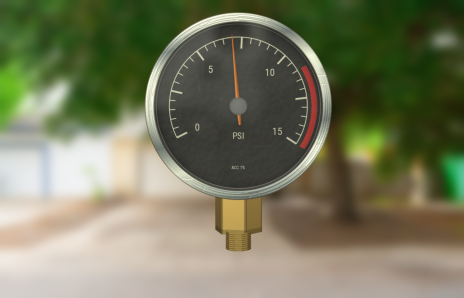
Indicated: 7psi
